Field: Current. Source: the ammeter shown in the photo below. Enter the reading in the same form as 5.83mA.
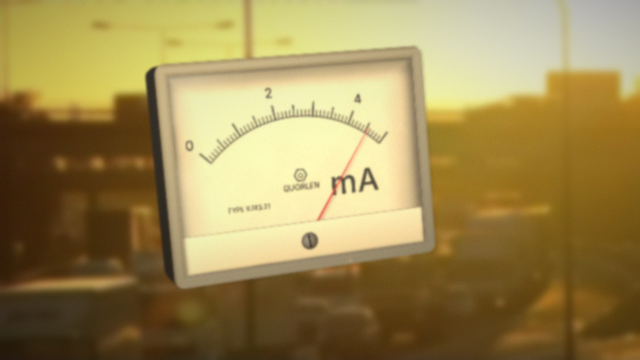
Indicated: 4.5mA
